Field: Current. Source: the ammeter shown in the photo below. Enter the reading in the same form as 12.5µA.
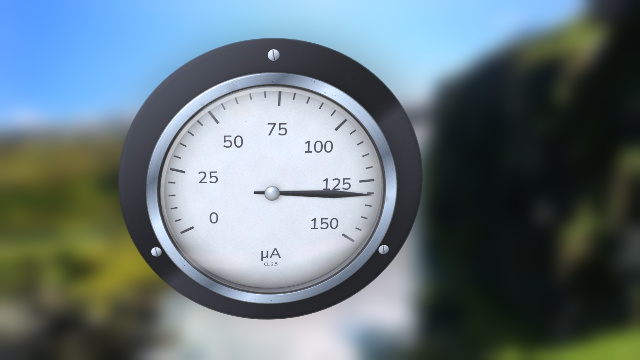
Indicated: 130µA
